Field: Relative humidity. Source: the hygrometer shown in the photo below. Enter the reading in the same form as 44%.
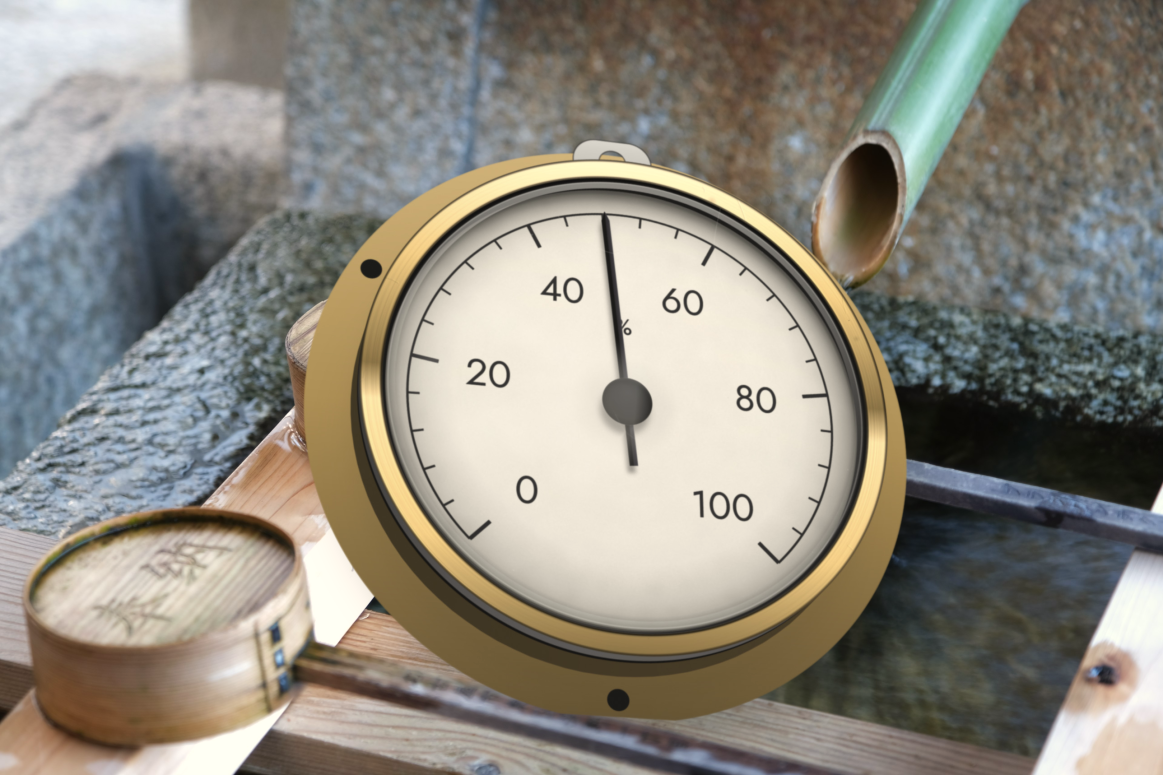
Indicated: 48%
